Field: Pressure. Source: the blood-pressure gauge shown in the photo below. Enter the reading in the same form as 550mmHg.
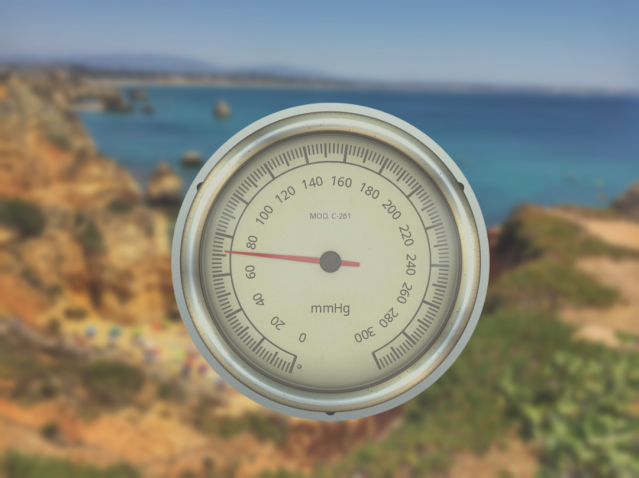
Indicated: 72mmHg
